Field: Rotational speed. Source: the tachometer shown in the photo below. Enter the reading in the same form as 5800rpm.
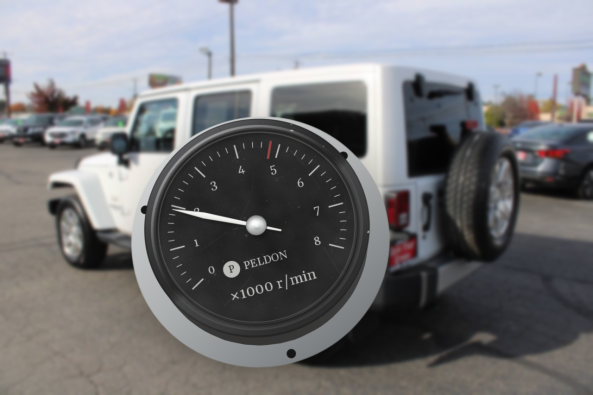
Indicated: 1900rpm
